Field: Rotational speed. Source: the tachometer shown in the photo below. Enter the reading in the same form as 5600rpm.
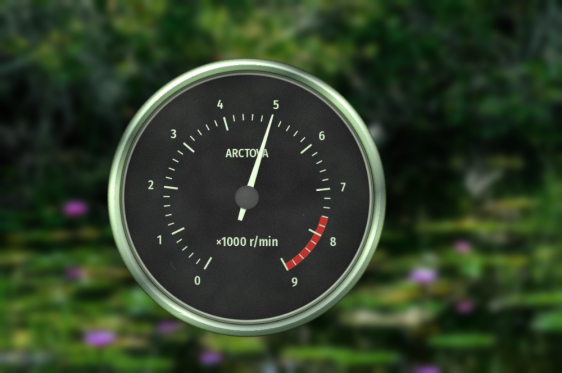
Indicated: 5000rpm
